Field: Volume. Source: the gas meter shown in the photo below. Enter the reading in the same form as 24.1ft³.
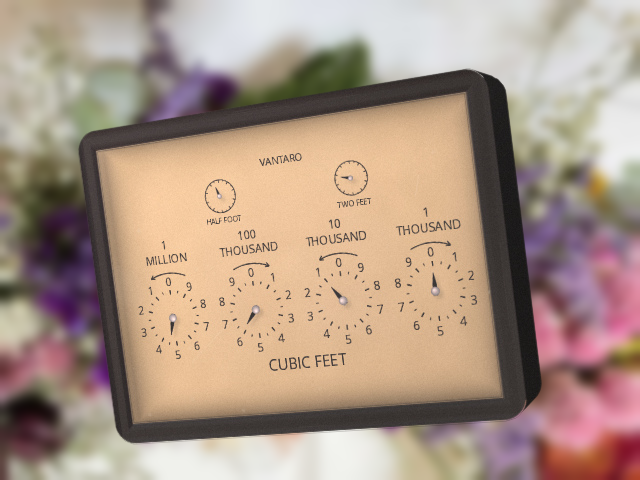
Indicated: 461000ft³
